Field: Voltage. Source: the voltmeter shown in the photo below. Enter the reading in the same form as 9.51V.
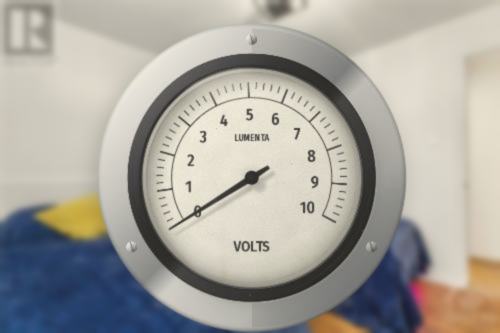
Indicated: 0V
